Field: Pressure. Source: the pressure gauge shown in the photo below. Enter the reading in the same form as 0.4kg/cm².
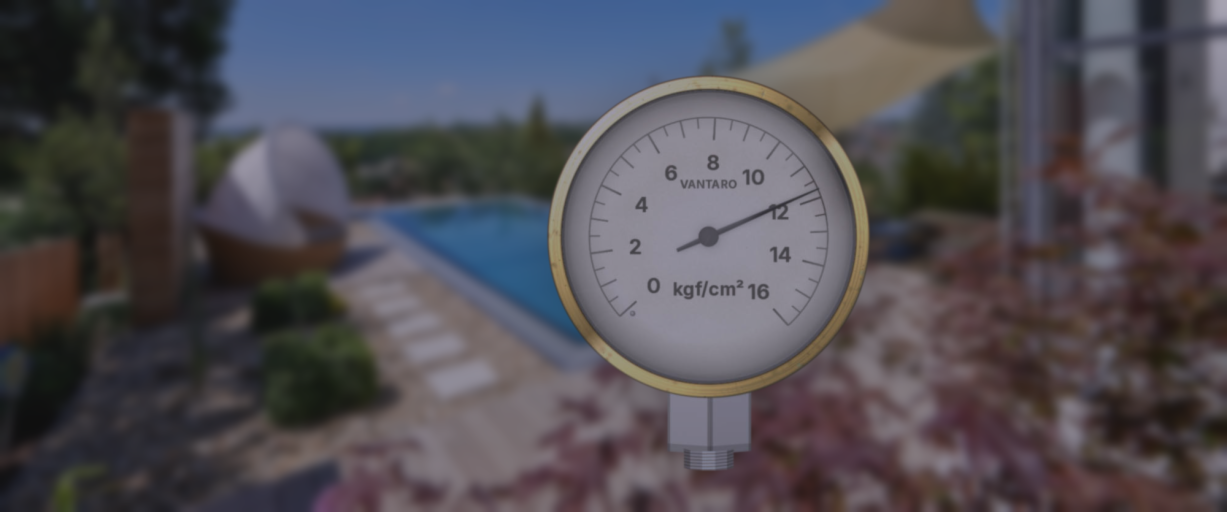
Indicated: 11.75kg/cm²
